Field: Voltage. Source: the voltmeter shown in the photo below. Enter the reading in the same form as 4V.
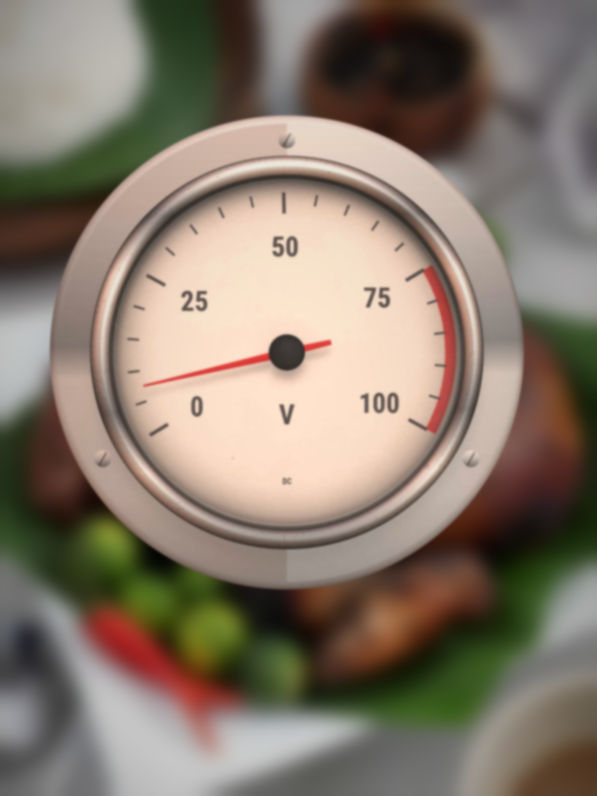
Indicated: 7.5V
